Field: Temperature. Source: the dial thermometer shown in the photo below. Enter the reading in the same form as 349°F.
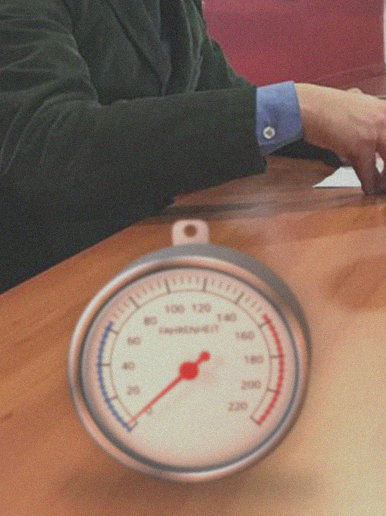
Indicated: 4°F
